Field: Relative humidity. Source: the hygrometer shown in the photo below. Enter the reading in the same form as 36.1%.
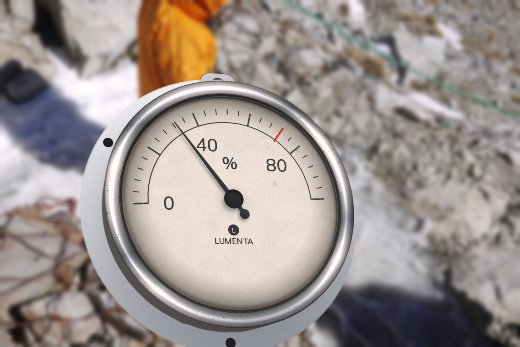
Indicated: 32%
